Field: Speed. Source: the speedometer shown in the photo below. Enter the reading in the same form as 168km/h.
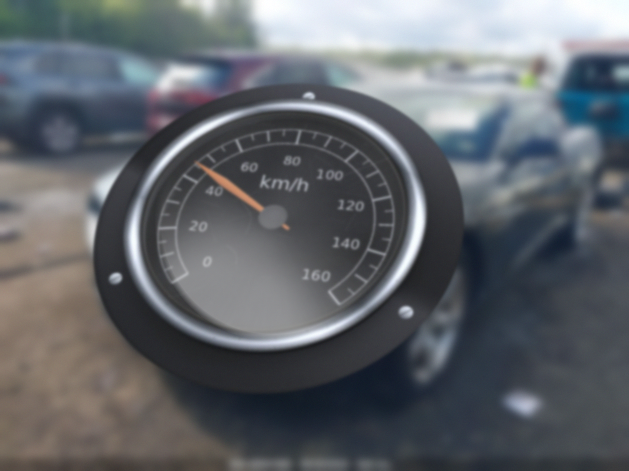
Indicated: 45km/h
